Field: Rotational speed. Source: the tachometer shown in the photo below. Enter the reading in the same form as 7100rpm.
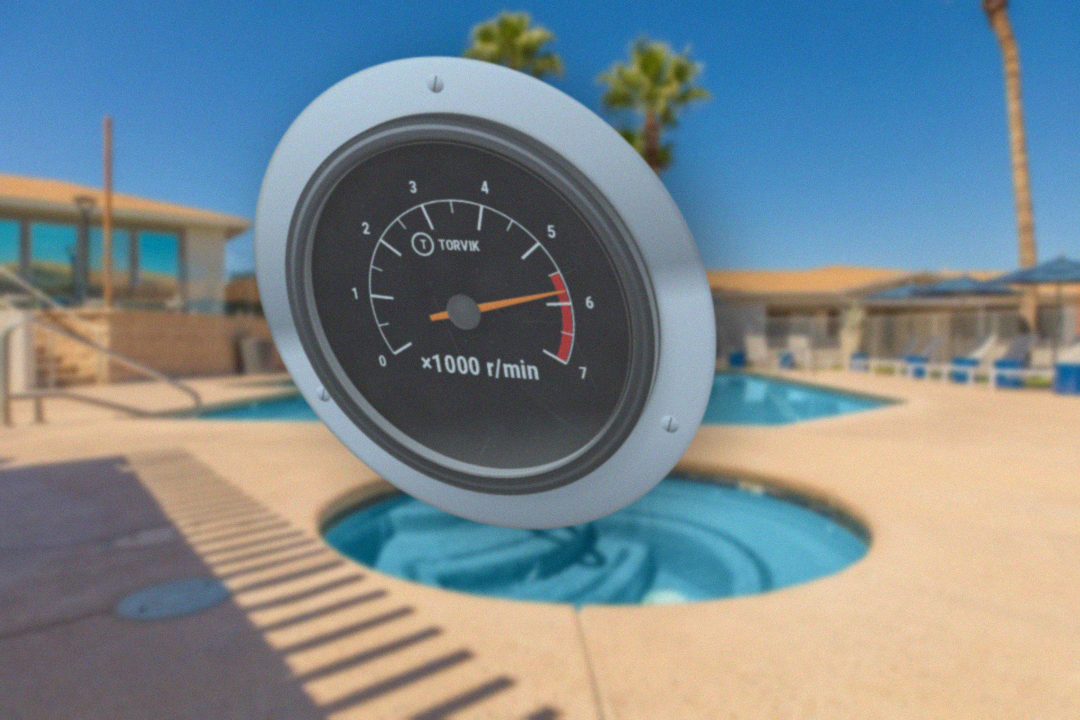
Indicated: 5750rpm
